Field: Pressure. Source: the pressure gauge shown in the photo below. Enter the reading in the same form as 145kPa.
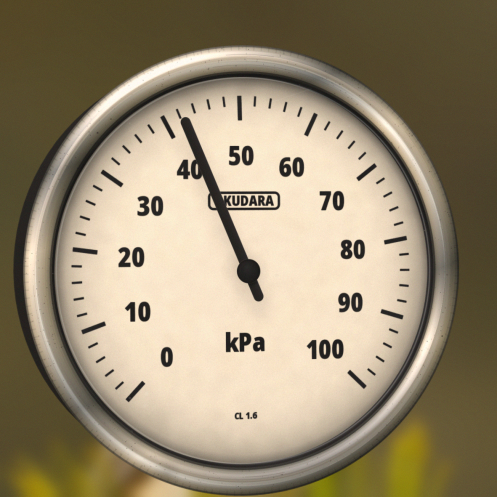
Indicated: 42kPa
